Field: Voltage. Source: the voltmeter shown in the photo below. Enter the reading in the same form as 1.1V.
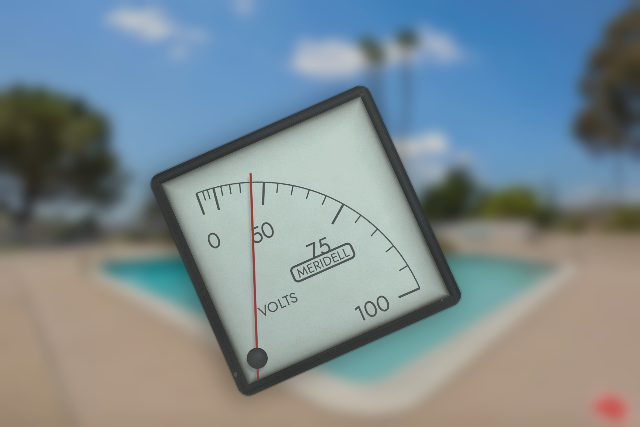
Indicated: 45V
